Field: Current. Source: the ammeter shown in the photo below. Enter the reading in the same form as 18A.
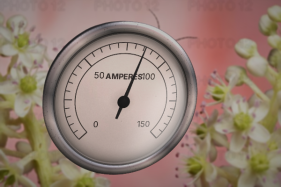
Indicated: 85A
